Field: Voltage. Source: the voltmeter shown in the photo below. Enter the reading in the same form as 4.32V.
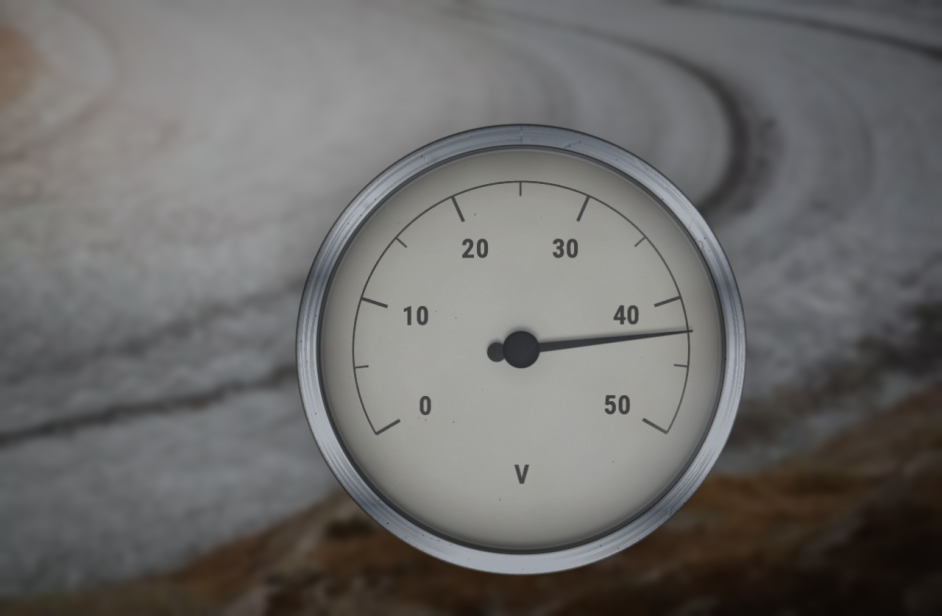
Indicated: 42.5V
